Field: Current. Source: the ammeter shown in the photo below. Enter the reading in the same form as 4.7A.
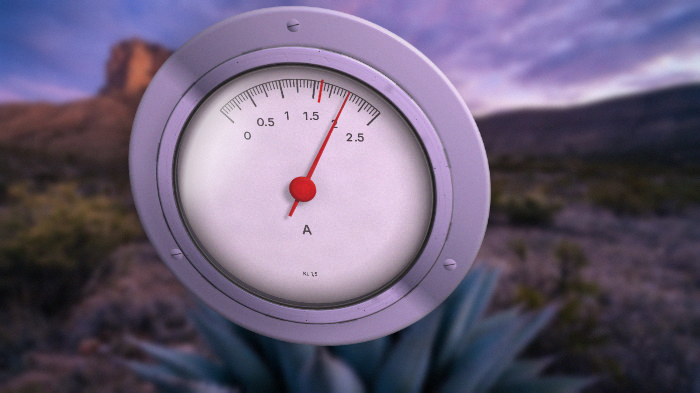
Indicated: 2A
